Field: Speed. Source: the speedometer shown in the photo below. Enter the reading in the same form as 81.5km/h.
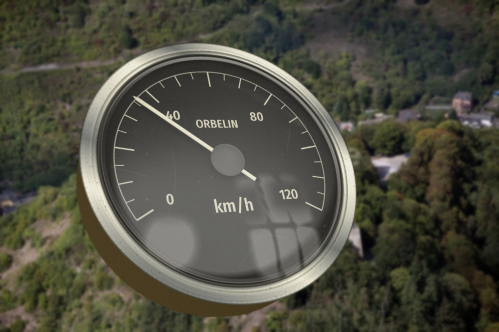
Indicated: 35km/h
